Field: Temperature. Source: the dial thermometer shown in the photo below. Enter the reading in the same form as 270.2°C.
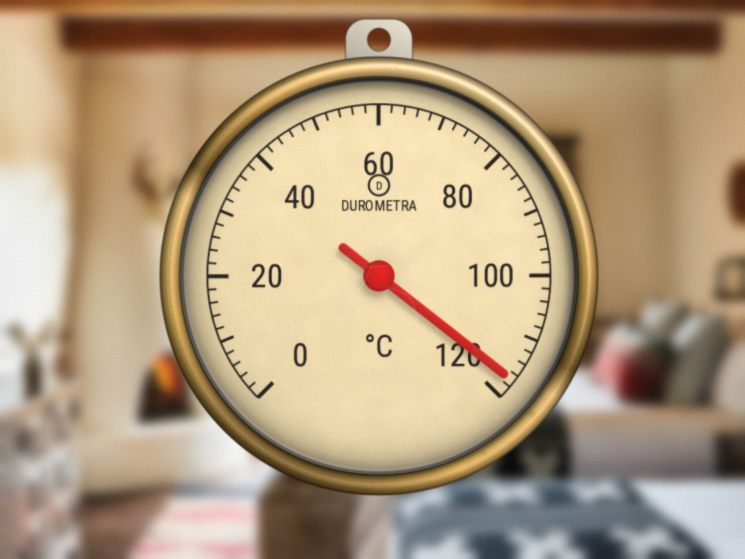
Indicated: 117°C
